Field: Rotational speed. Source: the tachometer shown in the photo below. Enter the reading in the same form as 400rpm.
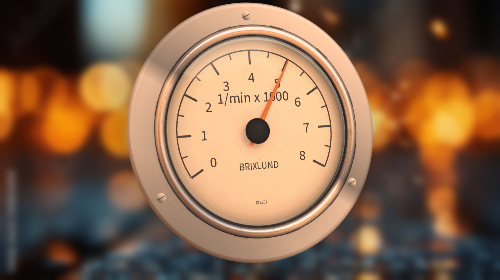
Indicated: 5000rpm
